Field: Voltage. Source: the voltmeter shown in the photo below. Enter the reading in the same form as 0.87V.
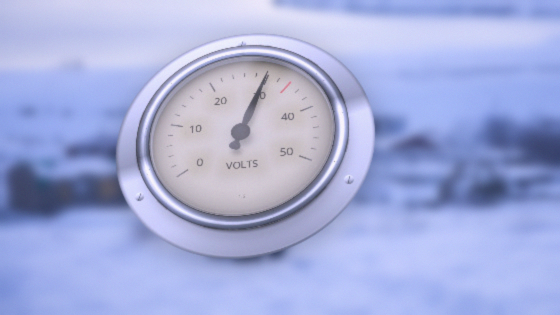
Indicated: 30V
